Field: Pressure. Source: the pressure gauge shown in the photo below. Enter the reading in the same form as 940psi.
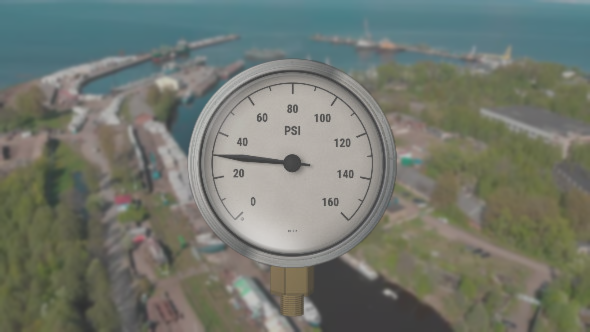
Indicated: 30psi
